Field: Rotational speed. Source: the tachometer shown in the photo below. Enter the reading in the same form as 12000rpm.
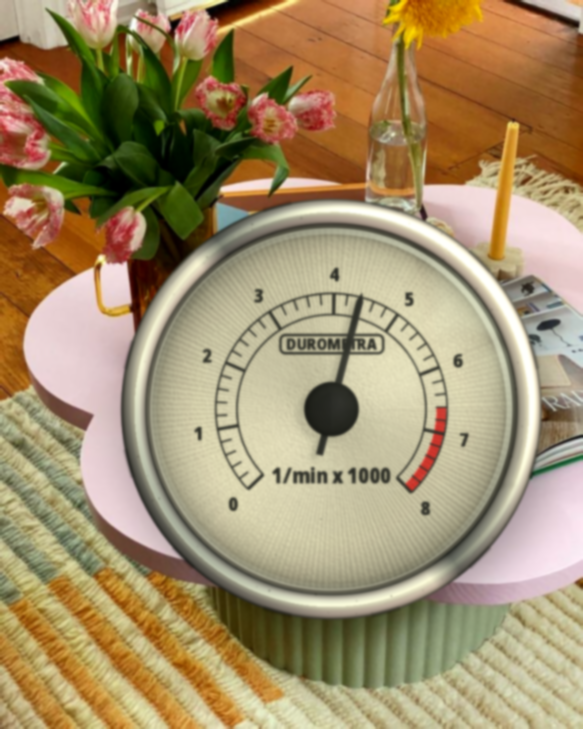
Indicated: 4400rpm
